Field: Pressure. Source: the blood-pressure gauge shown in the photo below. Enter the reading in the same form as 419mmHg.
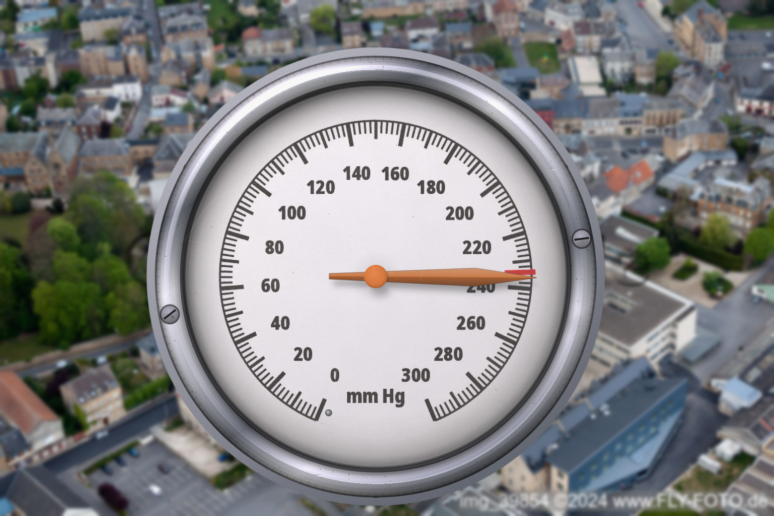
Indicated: 236mmHg
